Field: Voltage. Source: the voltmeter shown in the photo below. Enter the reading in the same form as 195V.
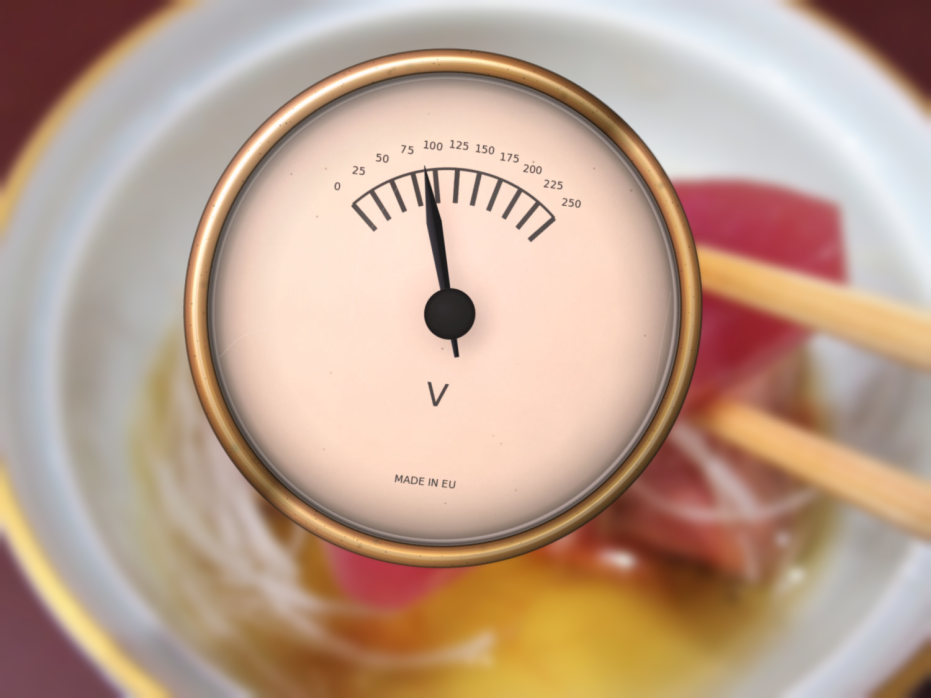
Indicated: 87.5V
